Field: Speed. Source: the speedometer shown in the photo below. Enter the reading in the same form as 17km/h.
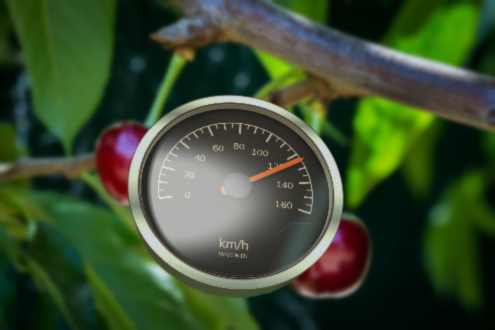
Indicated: 125km/h
